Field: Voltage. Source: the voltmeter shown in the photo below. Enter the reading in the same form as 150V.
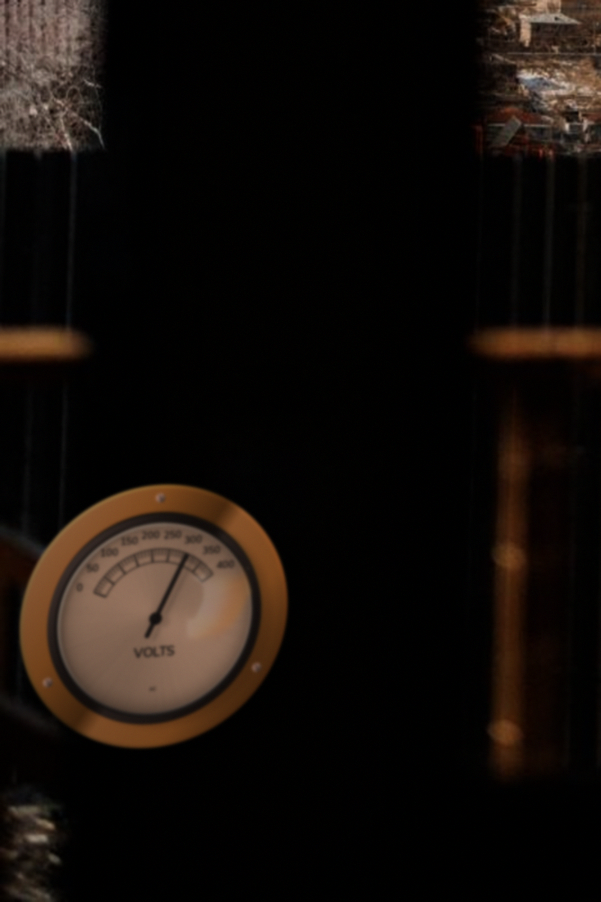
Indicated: 300V
